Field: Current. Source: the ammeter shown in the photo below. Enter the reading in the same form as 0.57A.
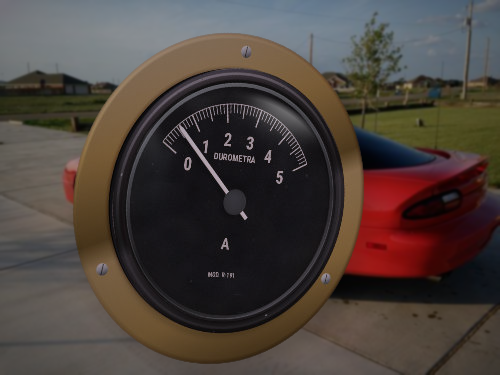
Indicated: 0.5A
